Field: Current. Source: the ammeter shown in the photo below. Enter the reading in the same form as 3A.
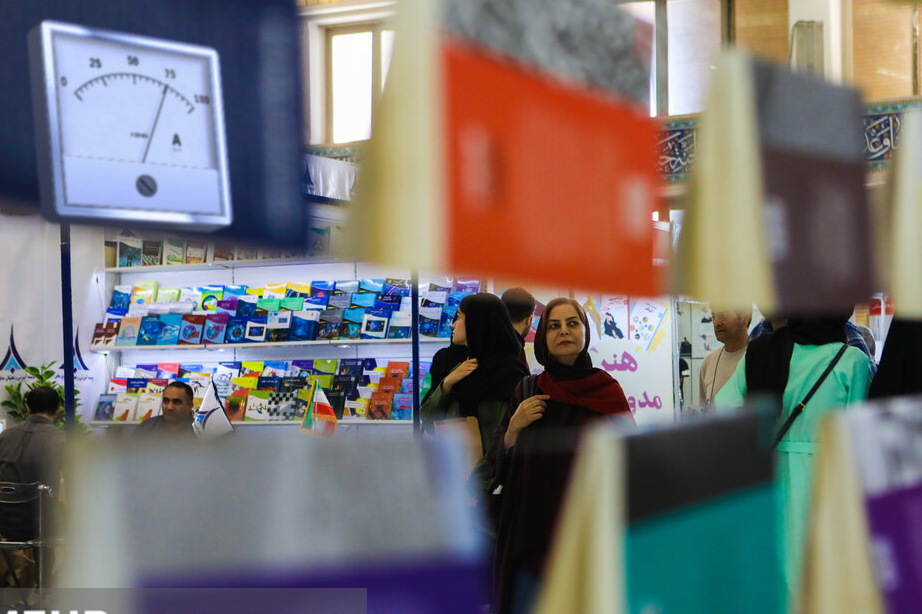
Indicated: 75A
